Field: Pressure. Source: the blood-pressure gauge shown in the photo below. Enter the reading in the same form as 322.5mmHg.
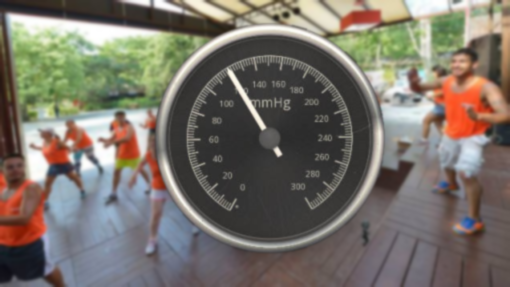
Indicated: 120mmHg
